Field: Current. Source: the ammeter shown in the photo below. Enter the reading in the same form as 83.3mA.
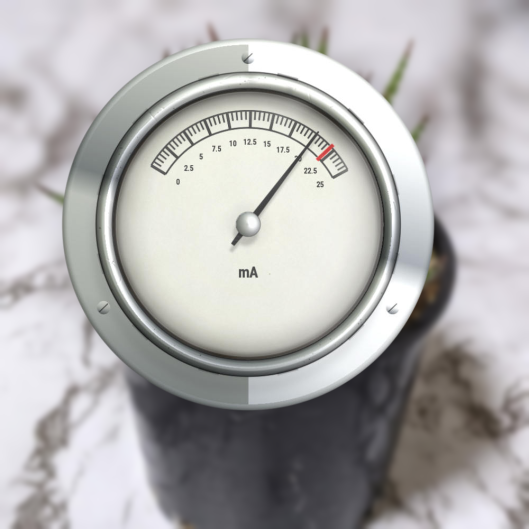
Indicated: 20mA
